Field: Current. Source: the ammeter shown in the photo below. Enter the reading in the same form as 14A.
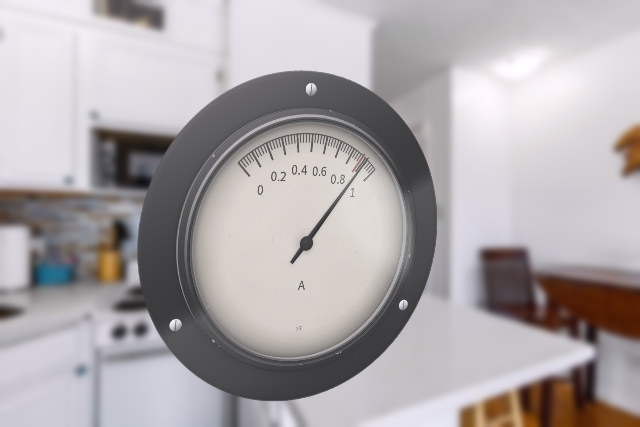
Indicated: 0.9A
